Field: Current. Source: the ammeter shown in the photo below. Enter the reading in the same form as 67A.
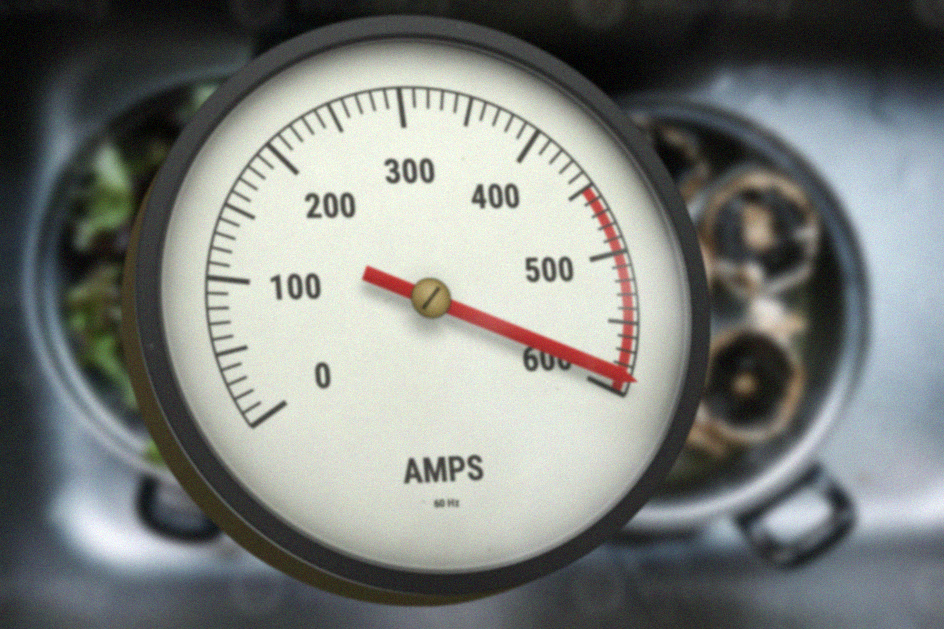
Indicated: 590A
